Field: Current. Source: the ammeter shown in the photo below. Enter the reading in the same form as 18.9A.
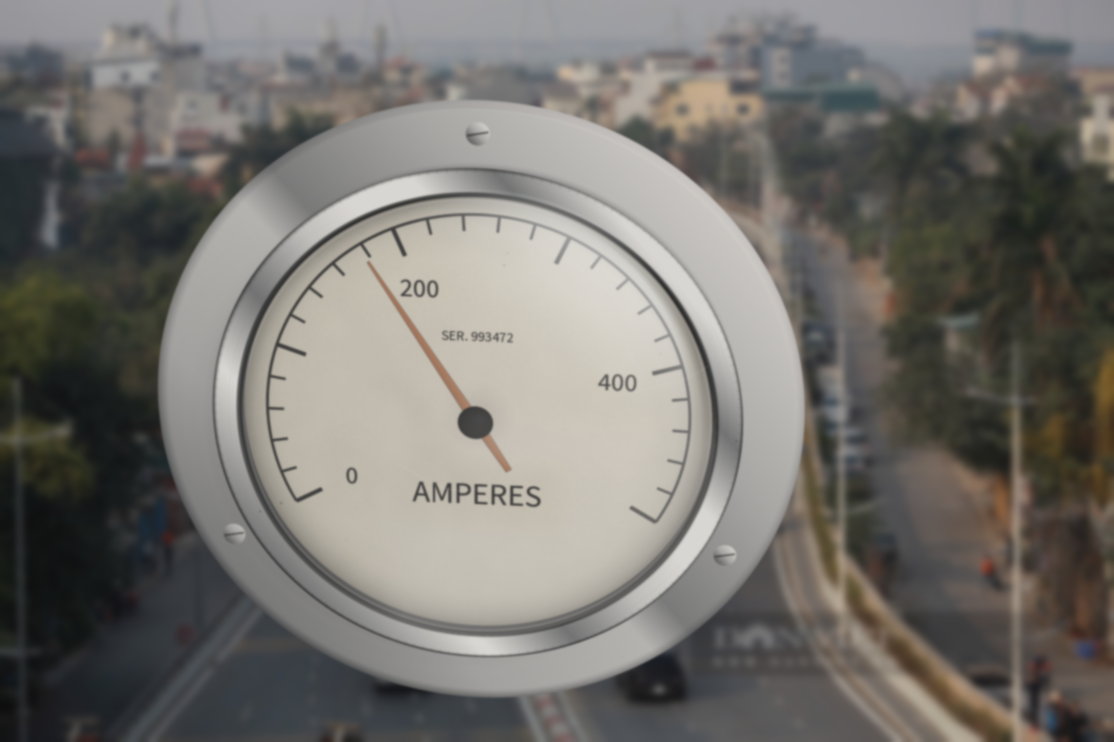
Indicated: 180A
